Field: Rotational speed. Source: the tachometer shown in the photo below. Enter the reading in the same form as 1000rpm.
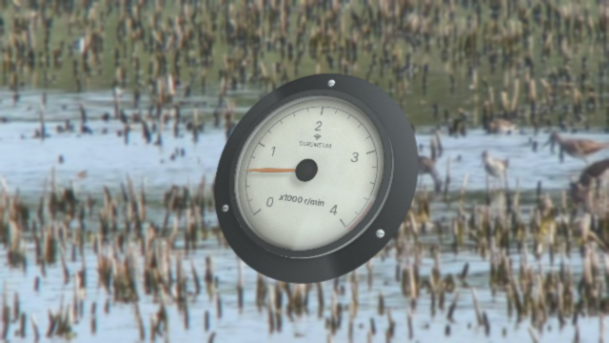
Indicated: 600rpm
